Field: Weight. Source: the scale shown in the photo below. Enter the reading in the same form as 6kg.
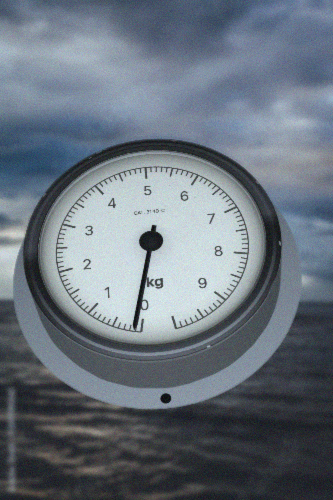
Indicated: 0.1kg
